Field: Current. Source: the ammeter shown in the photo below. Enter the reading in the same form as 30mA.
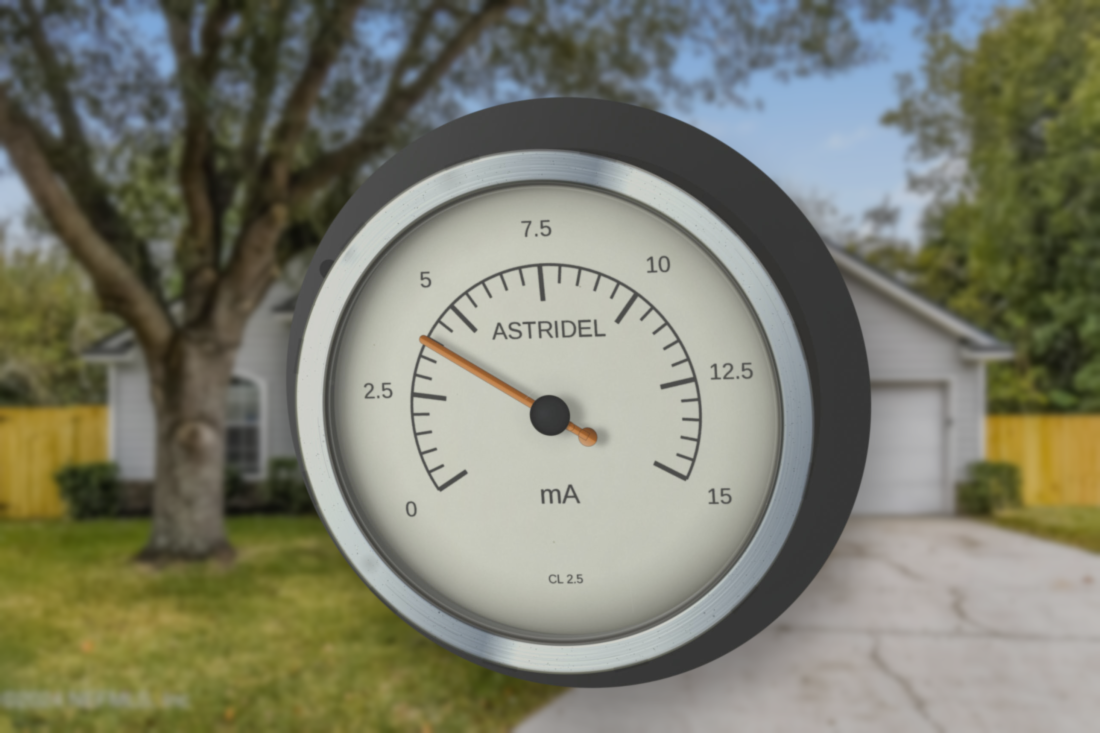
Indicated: 4mA
